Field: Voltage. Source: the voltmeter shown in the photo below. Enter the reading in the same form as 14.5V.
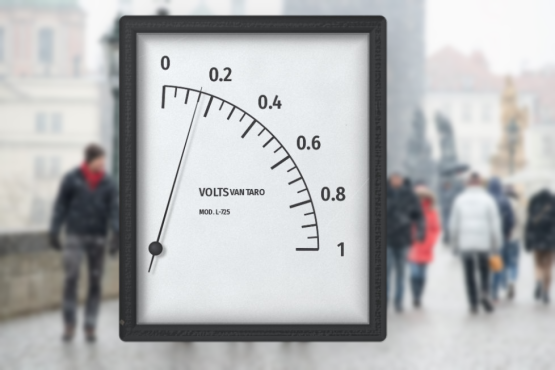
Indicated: 0.15V
